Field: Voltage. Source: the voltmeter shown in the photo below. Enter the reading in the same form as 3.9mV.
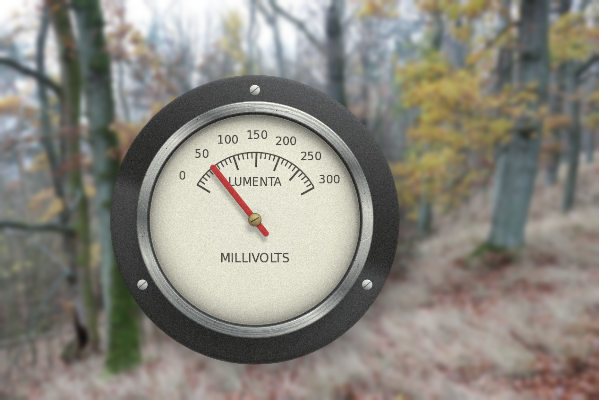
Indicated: 50mV
